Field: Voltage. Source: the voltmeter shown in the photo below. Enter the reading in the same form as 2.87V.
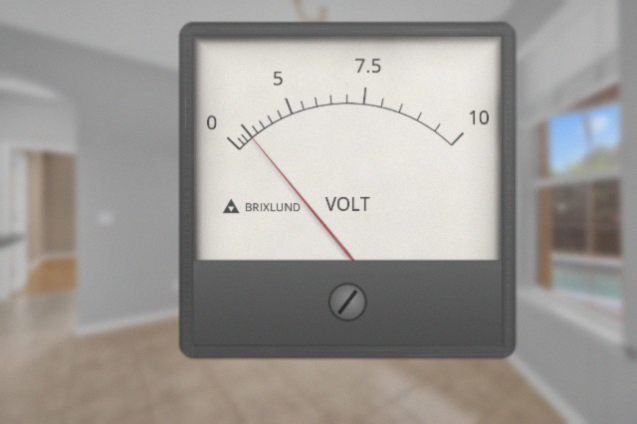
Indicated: 2.5V
